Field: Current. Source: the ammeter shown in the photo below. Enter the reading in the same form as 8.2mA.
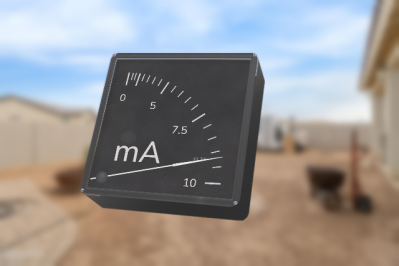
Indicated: 9.25mA
